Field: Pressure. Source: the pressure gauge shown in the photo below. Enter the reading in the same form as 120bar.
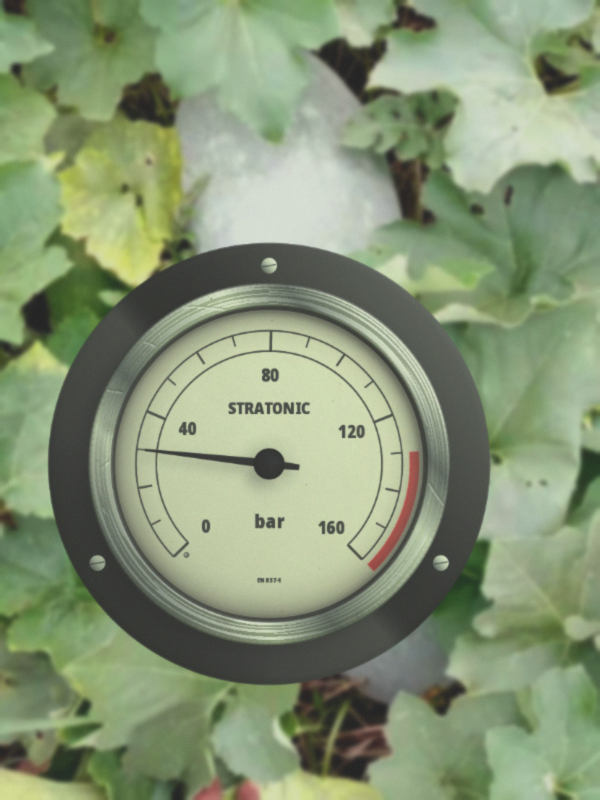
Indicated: 30bar
